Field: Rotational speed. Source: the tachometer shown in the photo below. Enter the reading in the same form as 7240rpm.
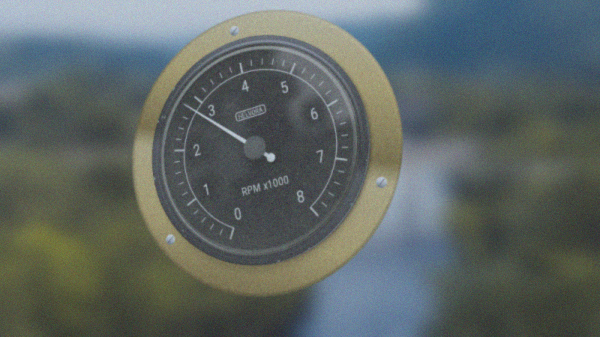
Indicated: 2800rpm
